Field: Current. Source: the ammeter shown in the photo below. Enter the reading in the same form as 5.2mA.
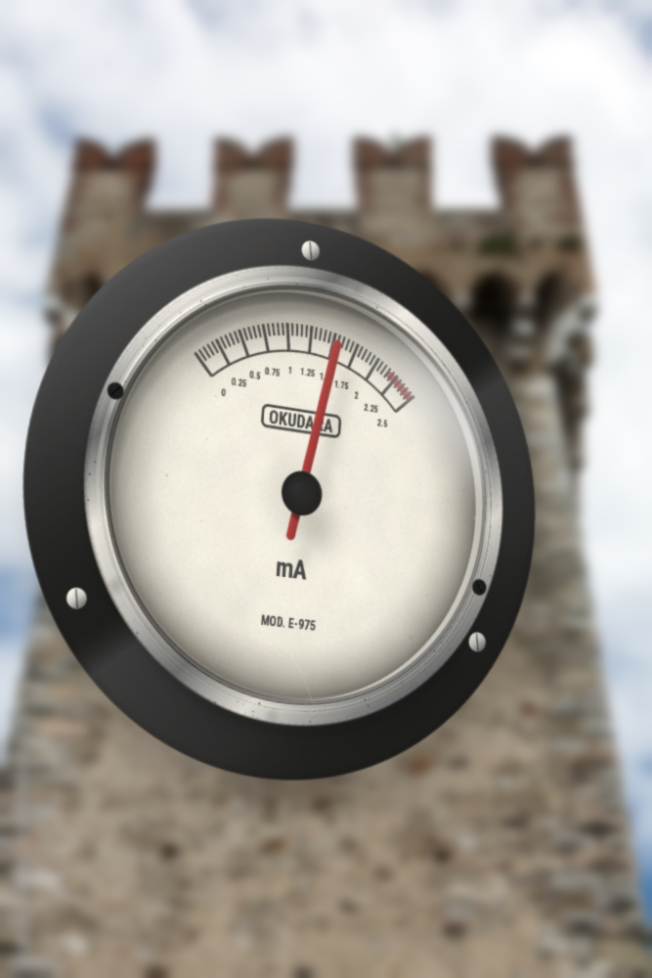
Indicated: 1.5mA
